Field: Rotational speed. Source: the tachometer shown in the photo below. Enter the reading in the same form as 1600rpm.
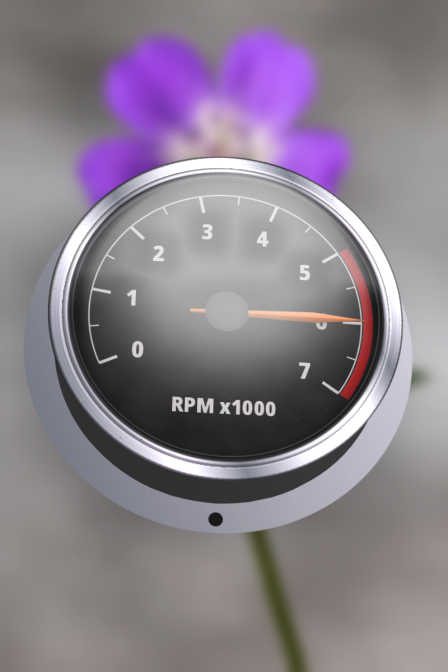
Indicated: 6000rpm
